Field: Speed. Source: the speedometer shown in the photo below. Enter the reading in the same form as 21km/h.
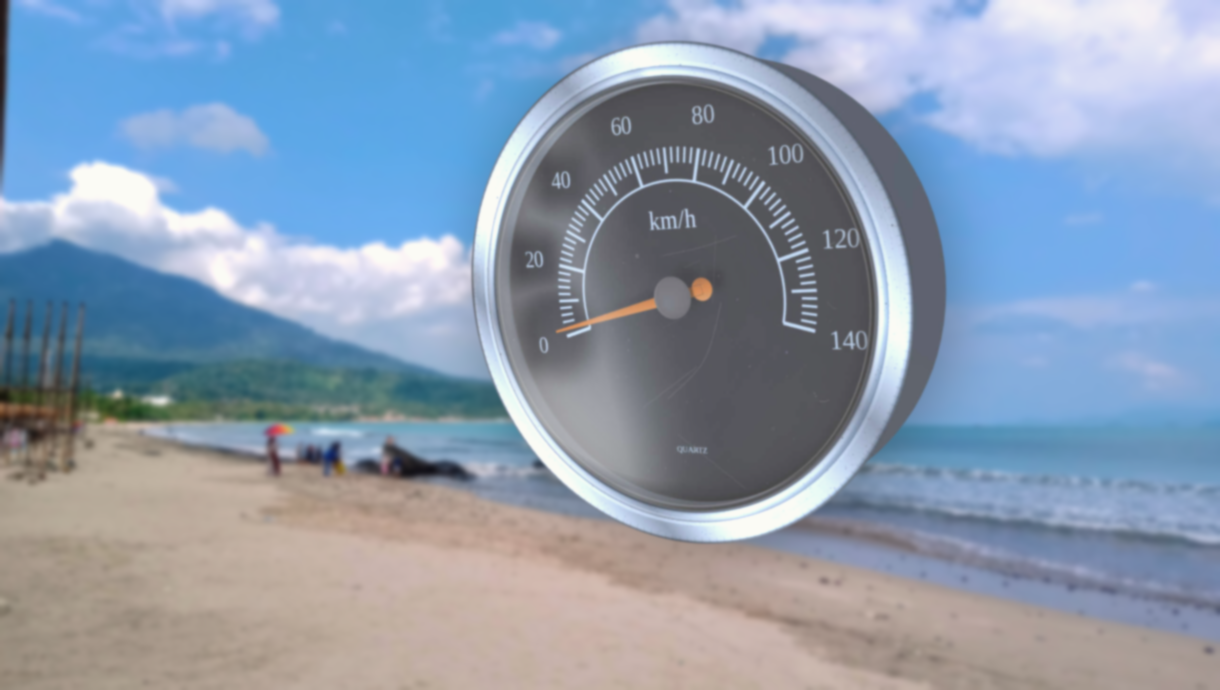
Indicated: 2km/h
